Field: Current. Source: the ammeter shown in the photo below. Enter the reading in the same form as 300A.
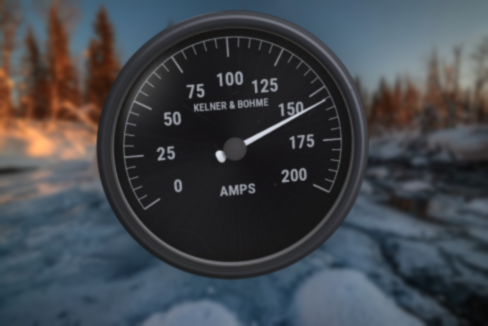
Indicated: 155A
